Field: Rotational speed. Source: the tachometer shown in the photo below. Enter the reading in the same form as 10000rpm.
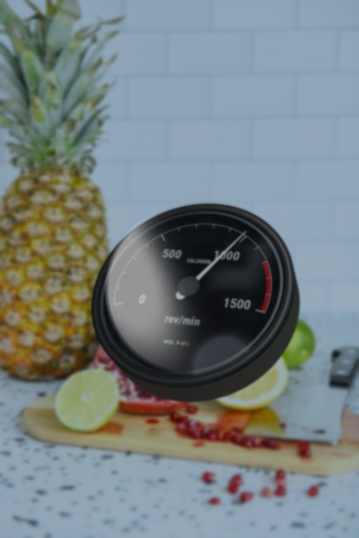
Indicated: 1000rpm
